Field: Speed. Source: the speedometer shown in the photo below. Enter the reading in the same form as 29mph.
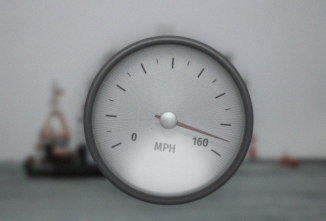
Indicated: 150mph
